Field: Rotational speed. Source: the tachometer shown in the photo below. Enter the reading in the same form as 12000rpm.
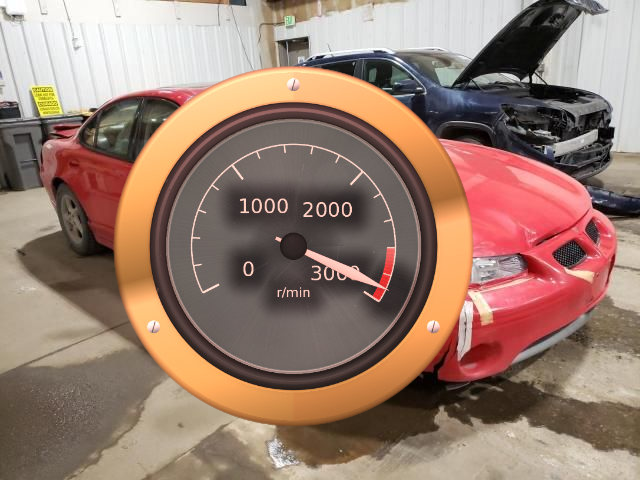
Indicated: 2900rpm
